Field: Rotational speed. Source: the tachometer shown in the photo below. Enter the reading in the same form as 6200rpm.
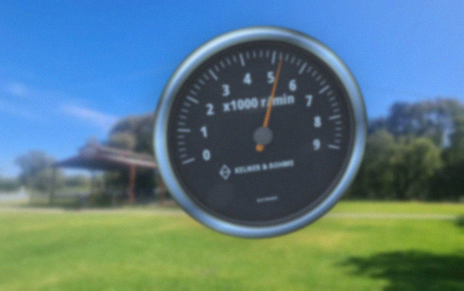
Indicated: 5200rpm
